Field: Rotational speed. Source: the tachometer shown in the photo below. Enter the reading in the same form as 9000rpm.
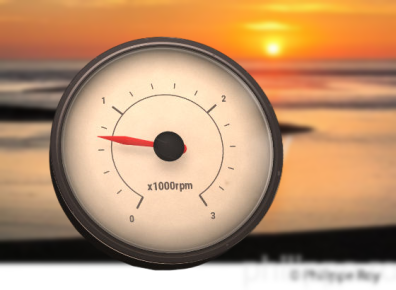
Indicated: 700rpm
